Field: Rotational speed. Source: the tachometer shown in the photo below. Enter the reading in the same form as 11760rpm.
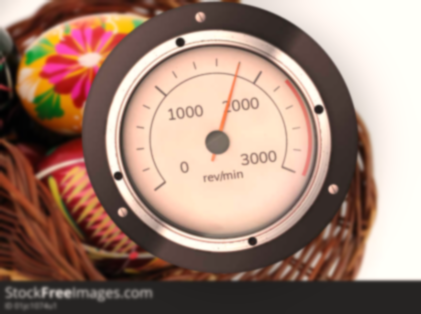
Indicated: 1800rpm
